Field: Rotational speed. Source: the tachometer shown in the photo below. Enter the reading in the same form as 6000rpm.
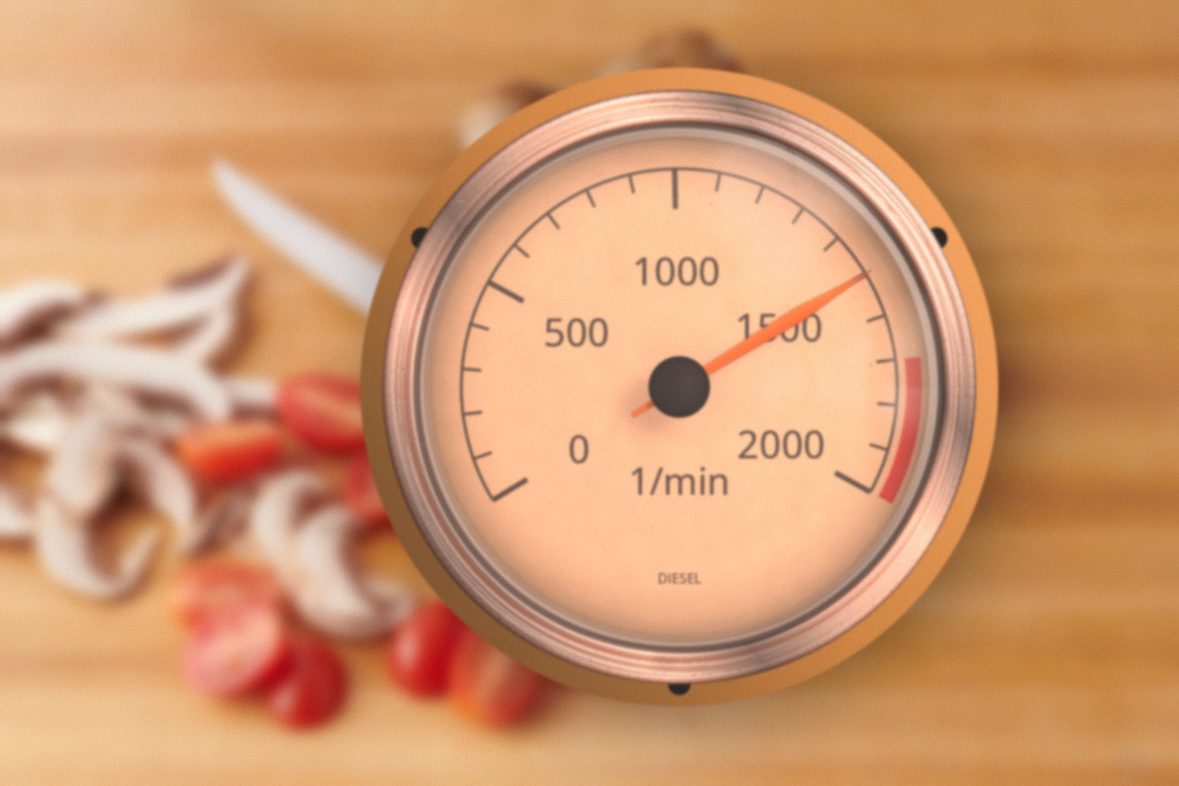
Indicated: 1500rpm
